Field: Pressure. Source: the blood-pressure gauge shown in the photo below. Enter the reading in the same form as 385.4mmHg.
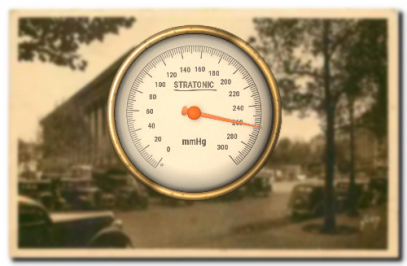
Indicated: 260mmHg
